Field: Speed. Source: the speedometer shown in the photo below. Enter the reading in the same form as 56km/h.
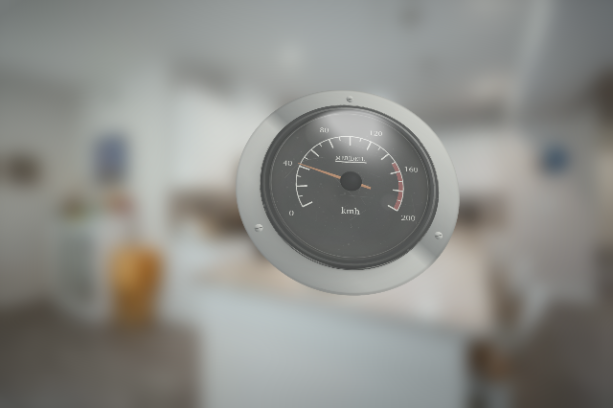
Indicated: 40km/h
